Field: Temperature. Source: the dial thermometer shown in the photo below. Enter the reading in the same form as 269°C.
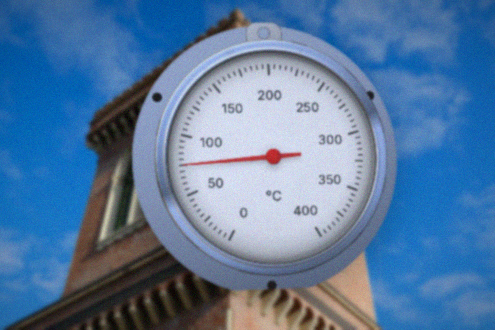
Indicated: 75°C
